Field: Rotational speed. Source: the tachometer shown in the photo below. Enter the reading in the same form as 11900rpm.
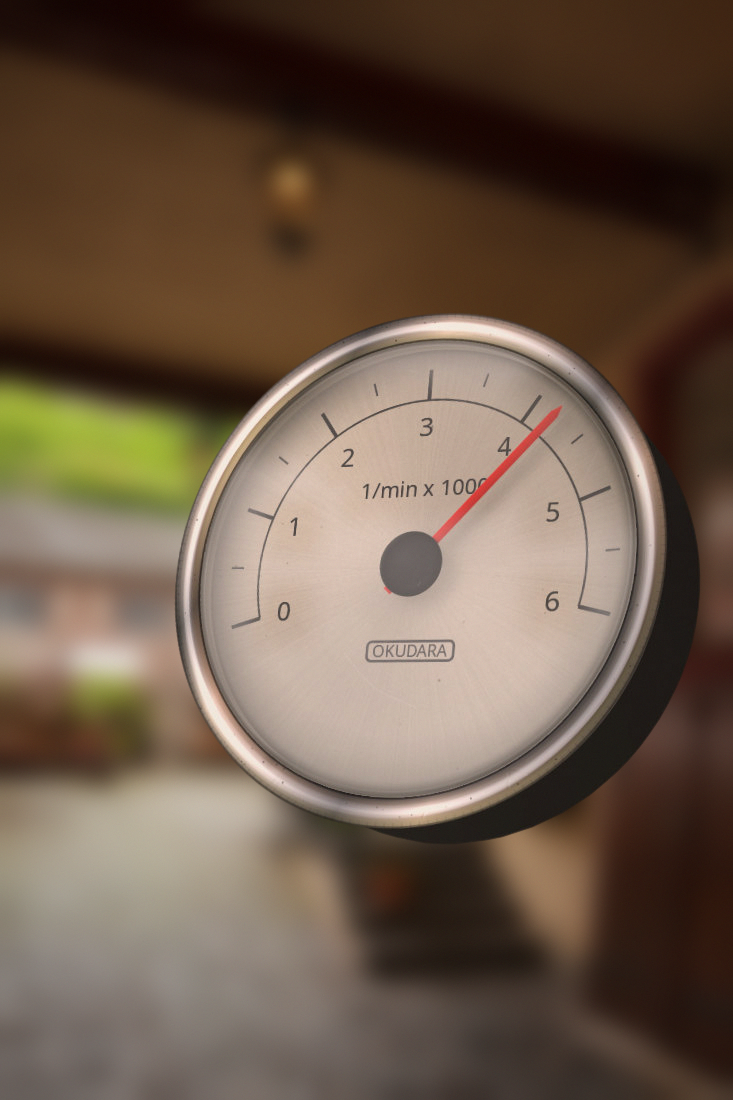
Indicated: 4250rpm
